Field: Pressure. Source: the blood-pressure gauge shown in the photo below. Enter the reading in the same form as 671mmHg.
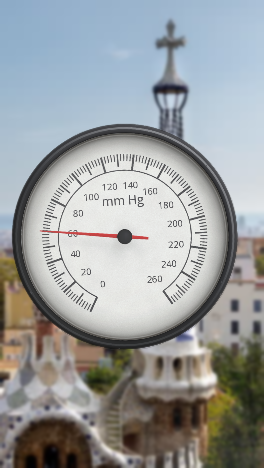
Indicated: 60mmHg
